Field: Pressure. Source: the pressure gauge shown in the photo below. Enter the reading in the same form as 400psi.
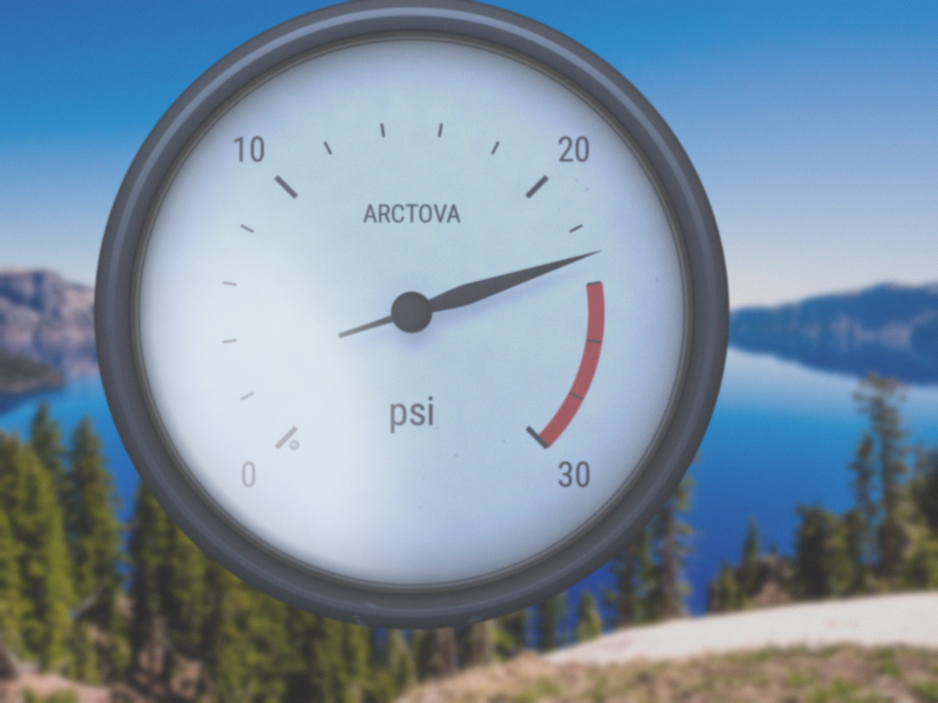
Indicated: 23psi
